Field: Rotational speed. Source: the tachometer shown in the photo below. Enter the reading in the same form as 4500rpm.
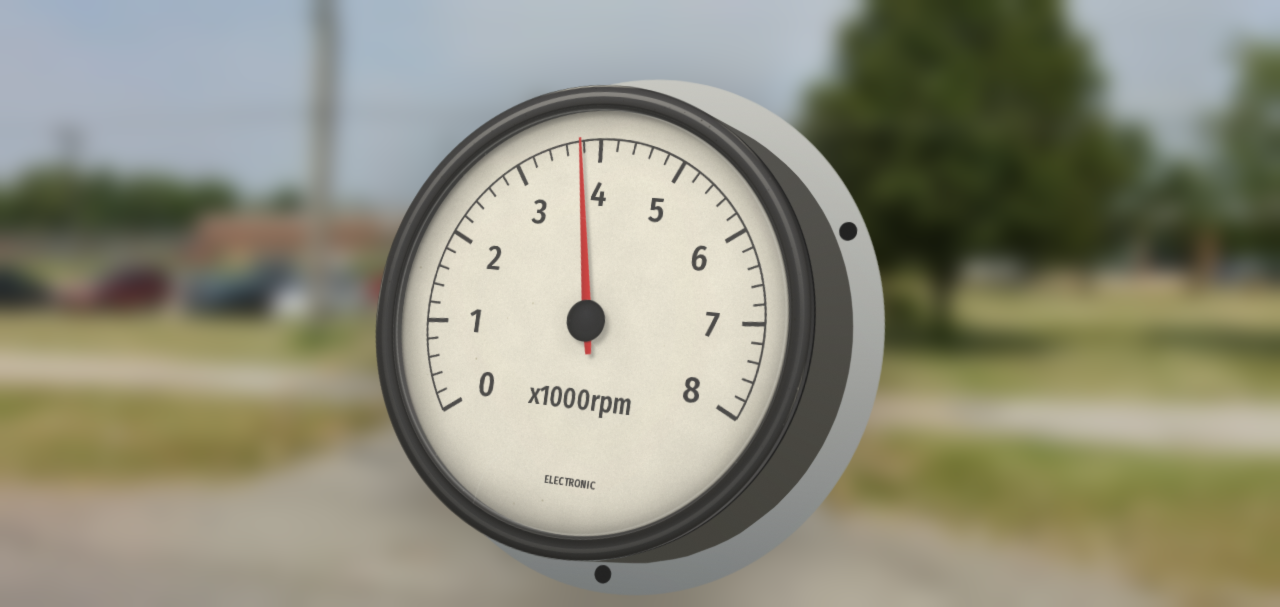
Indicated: 3800rpm
